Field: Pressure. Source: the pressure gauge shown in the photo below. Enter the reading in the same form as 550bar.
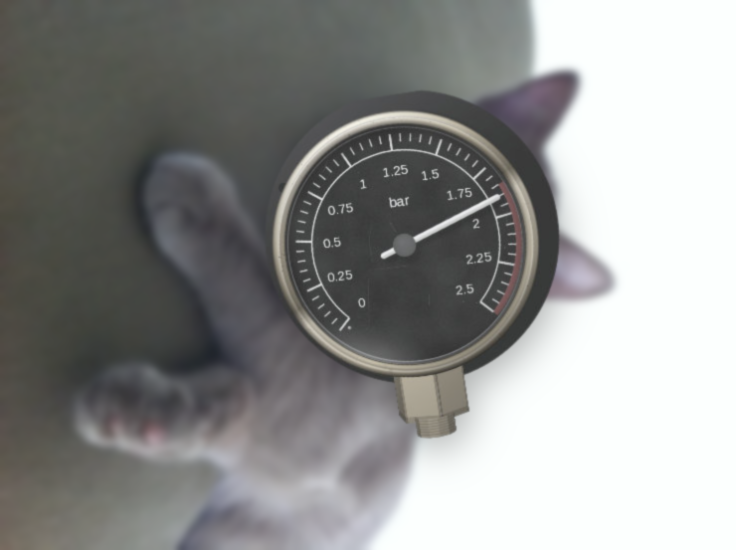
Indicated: 1.9bar
